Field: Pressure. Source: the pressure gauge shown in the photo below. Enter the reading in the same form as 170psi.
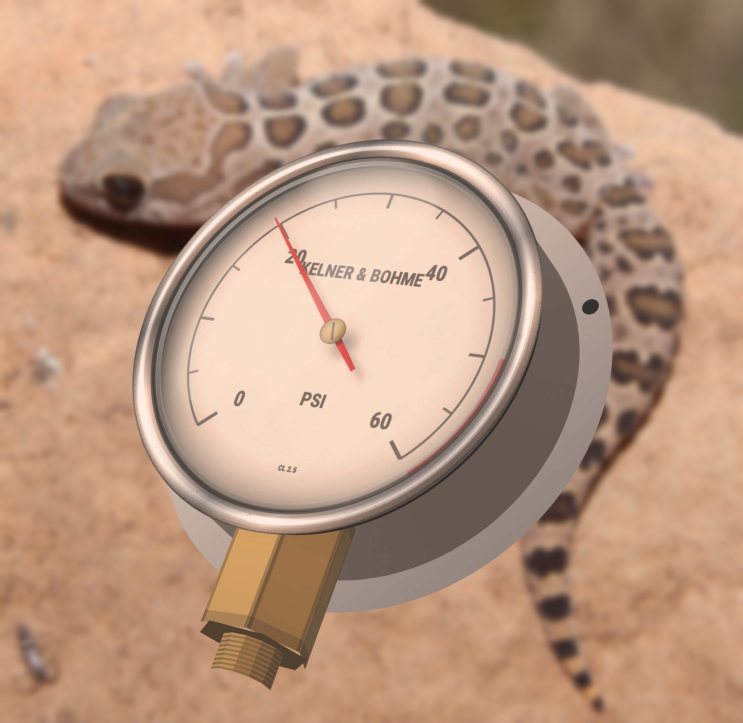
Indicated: 20psi
